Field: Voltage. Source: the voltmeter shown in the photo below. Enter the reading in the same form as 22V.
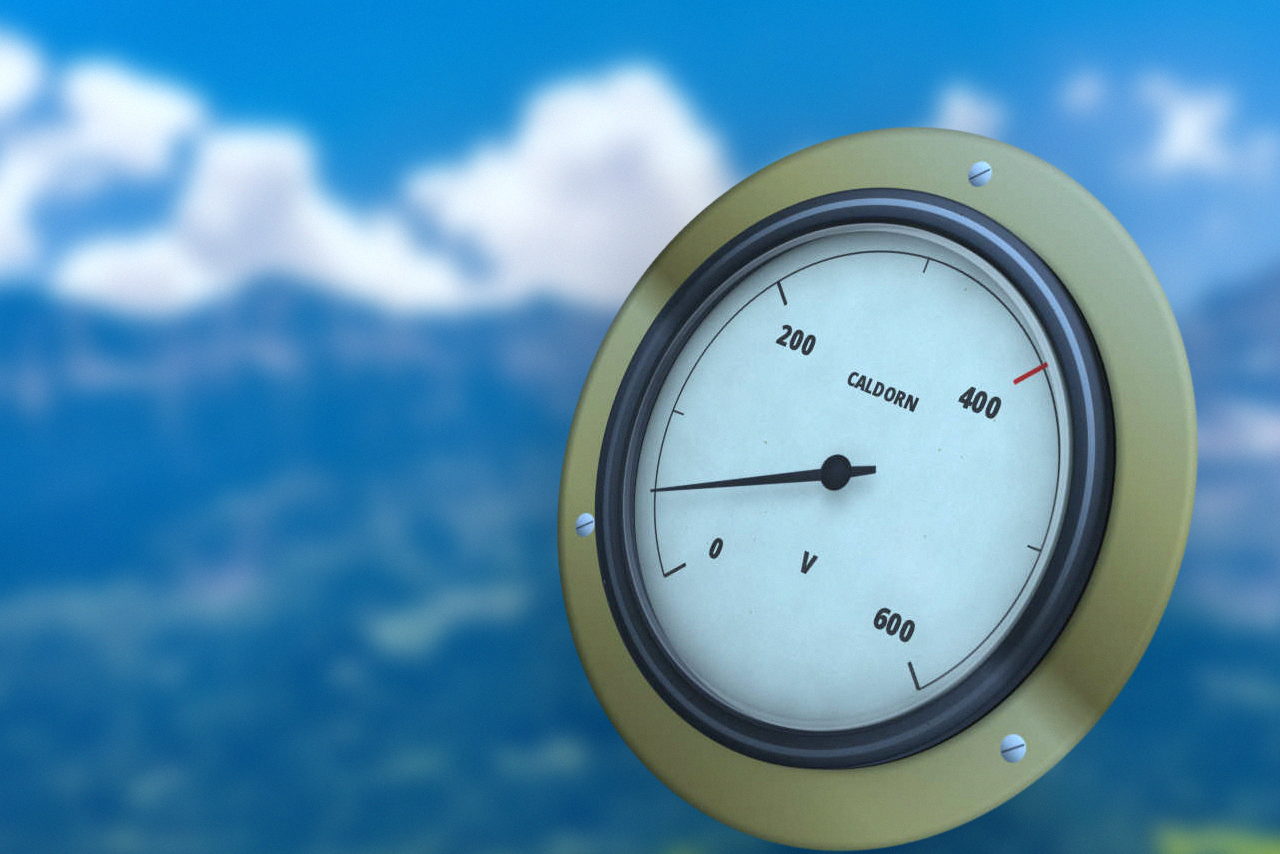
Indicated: 50V
